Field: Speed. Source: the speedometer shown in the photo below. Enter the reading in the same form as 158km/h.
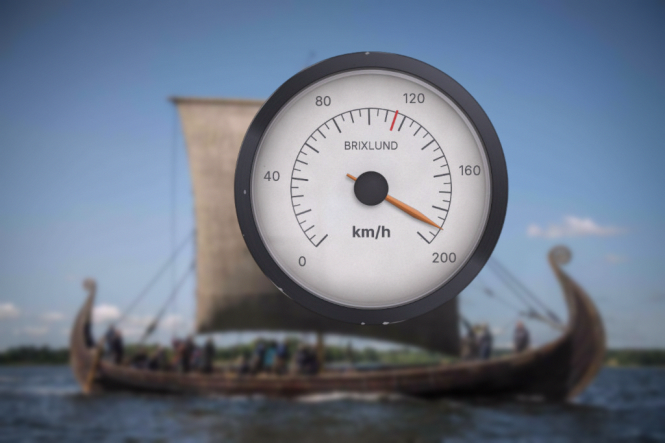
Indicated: 190km/h
